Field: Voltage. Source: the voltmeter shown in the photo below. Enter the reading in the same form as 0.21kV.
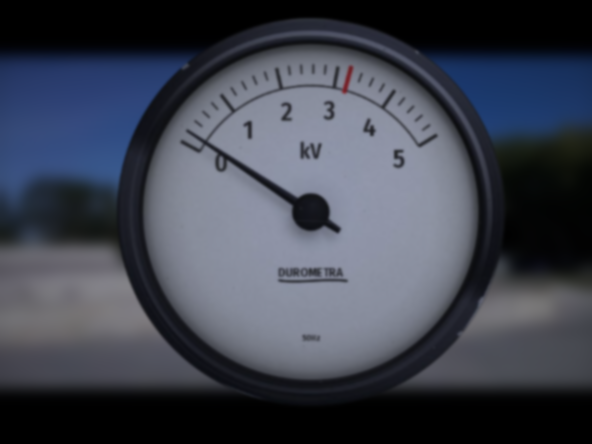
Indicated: 0.2kV
